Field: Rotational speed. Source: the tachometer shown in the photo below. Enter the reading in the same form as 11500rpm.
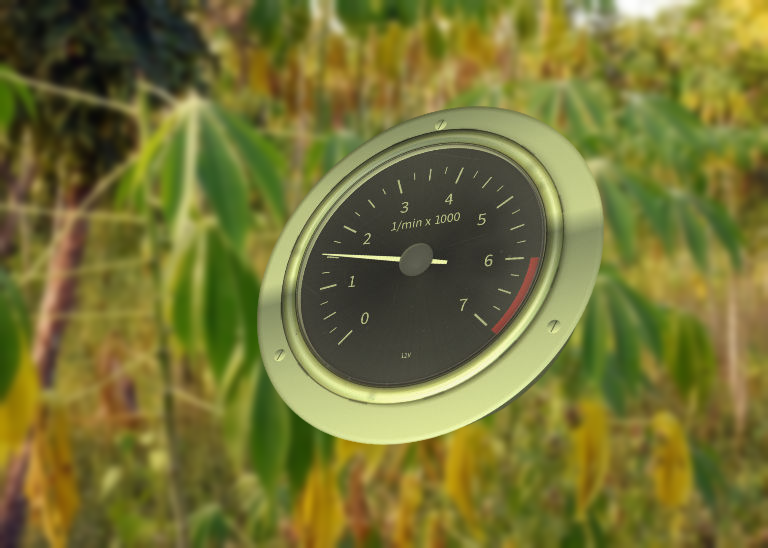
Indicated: 1500rpm
